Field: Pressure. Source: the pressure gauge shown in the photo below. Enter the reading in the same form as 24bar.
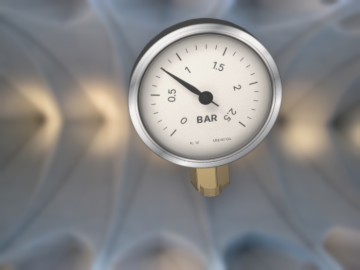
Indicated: 0.8bar
